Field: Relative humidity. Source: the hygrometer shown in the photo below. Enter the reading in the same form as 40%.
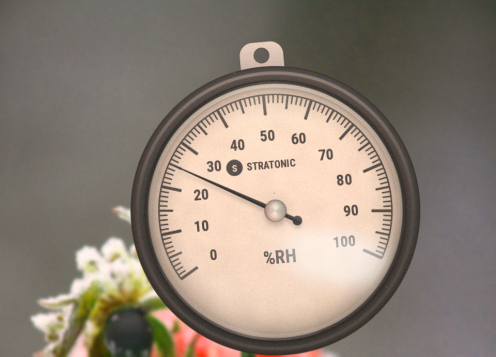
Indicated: 25%
